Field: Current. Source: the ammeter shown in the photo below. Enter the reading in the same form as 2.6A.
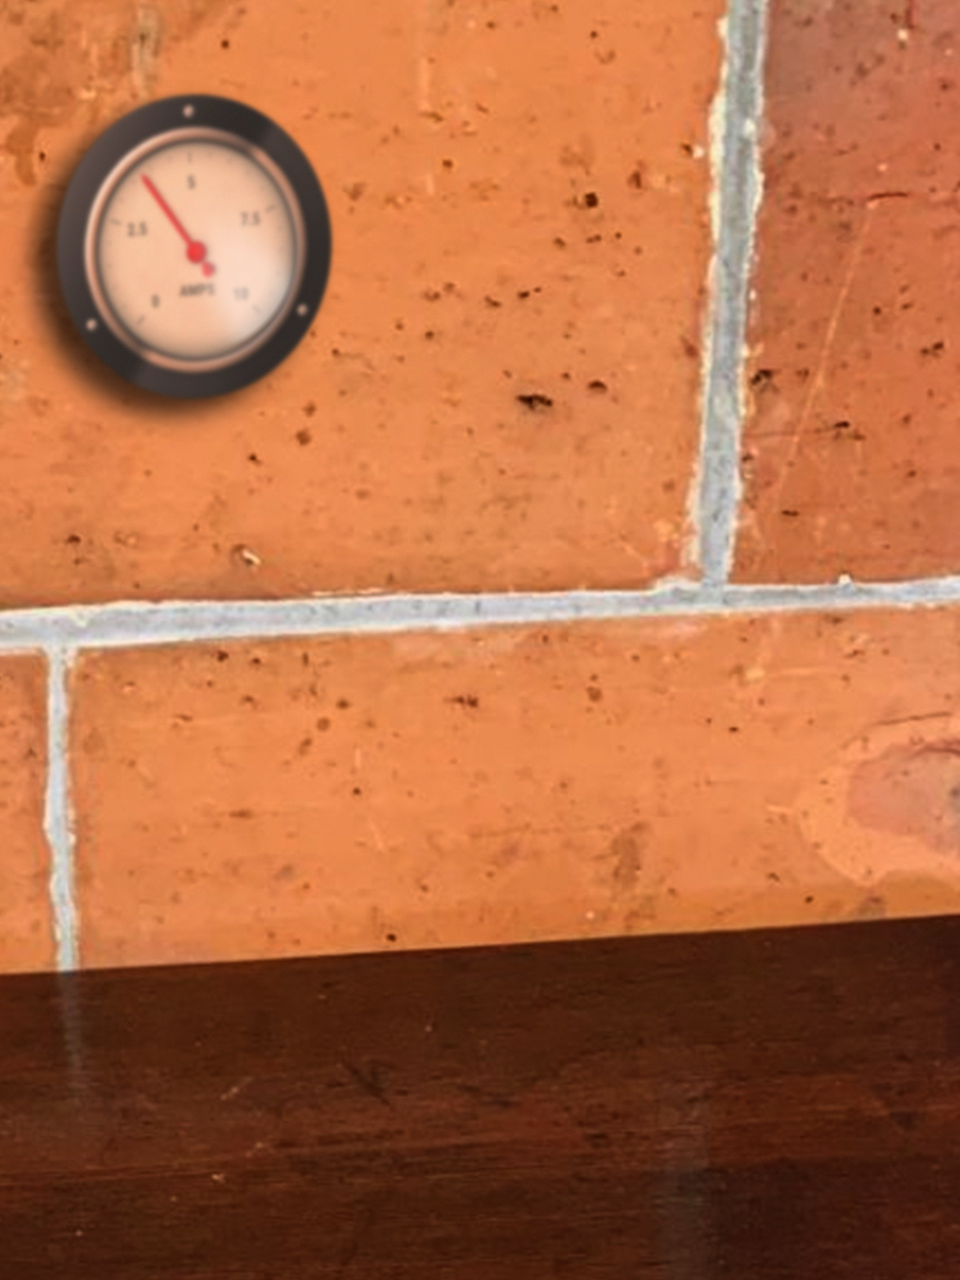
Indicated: 3.75A
